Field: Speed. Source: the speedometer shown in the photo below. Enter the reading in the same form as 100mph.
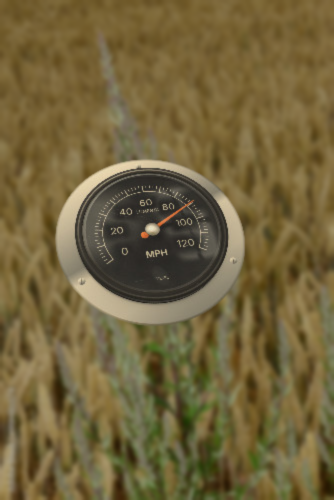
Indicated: 90mph
